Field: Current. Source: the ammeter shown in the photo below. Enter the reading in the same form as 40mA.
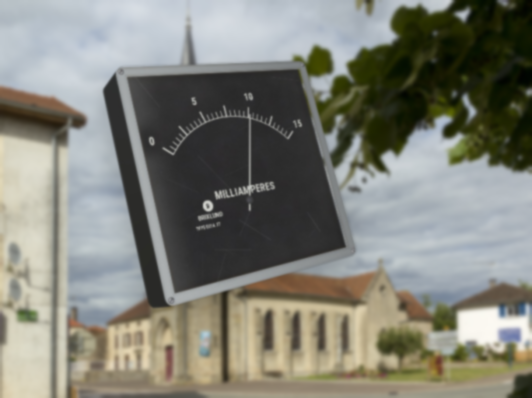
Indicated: 10mA
